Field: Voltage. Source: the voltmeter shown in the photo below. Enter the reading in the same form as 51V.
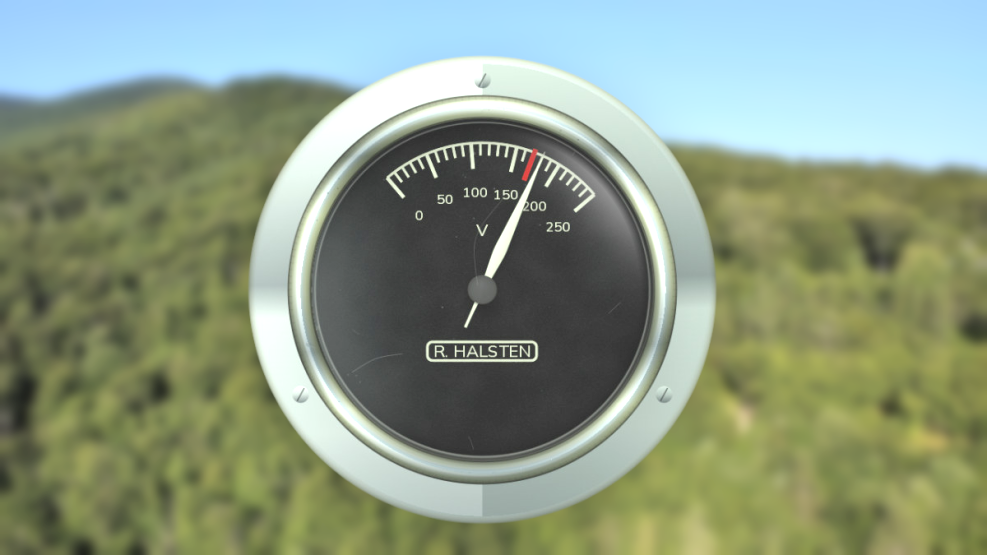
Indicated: 180V
